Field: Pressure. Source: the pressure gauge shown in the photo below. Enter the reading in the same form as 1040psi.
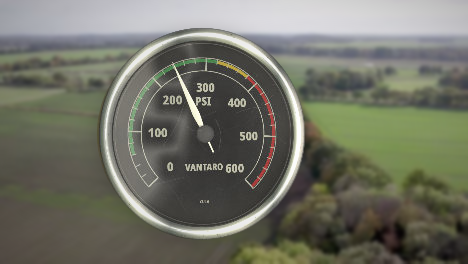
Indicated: 240psi
